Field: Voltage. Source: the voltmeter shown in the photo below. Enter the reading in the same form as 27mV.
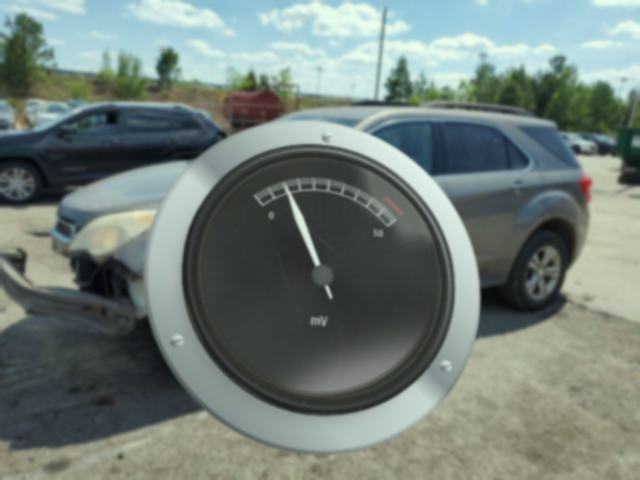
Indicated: 10mV
